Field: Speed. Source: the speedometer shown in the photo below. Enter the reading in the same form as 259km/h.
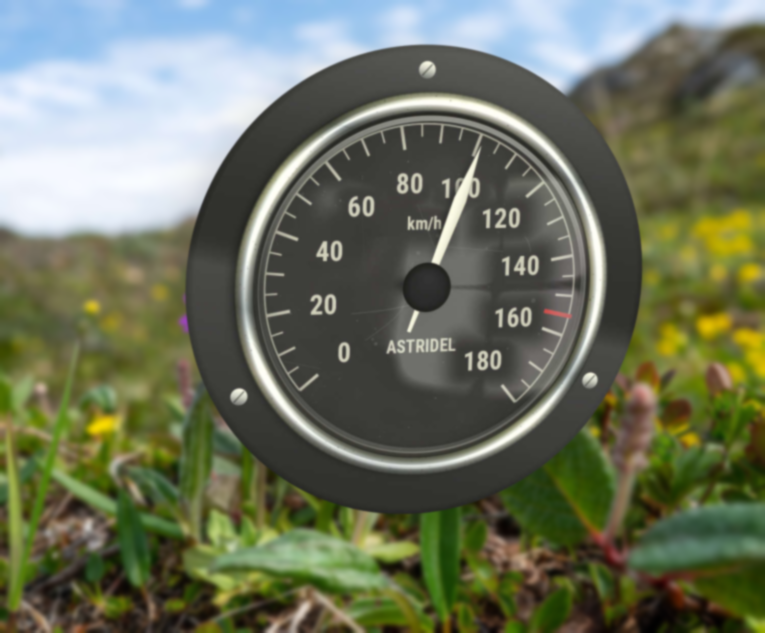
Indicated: 100km/h
